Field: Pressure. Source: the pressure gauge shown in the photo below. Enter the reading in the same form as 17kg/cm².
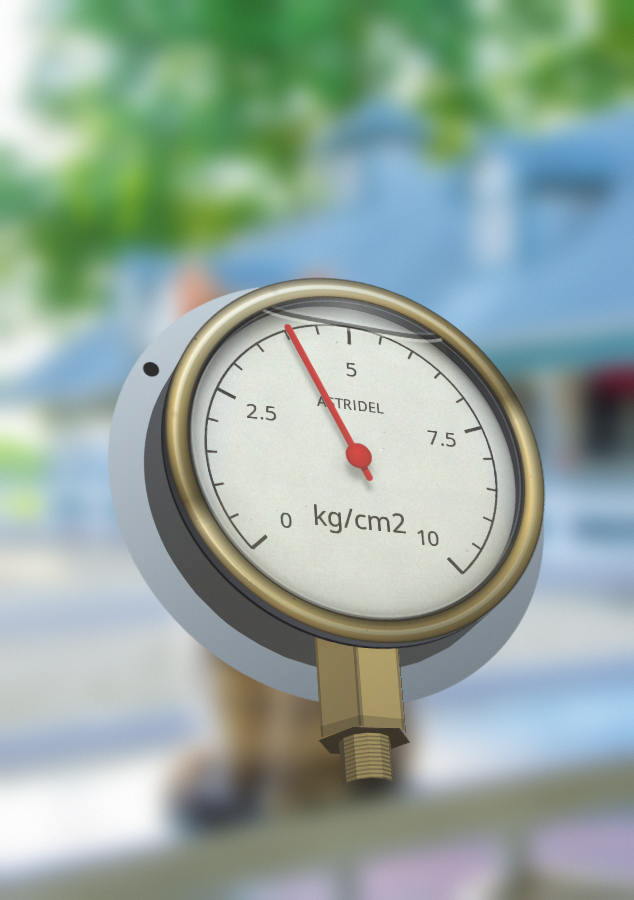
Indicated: 4kg/cm²
